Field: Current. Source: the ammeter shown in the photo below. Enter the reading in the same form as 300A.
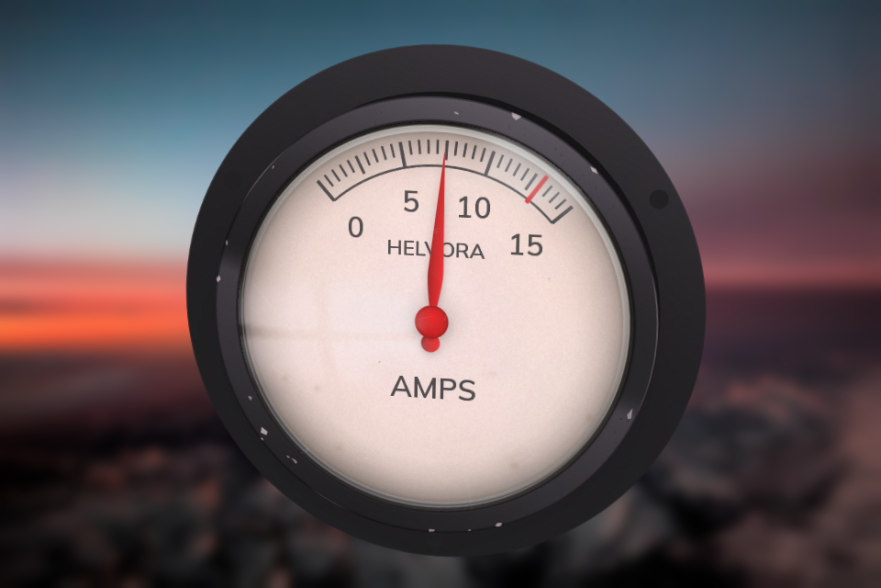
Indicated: 7.5A
